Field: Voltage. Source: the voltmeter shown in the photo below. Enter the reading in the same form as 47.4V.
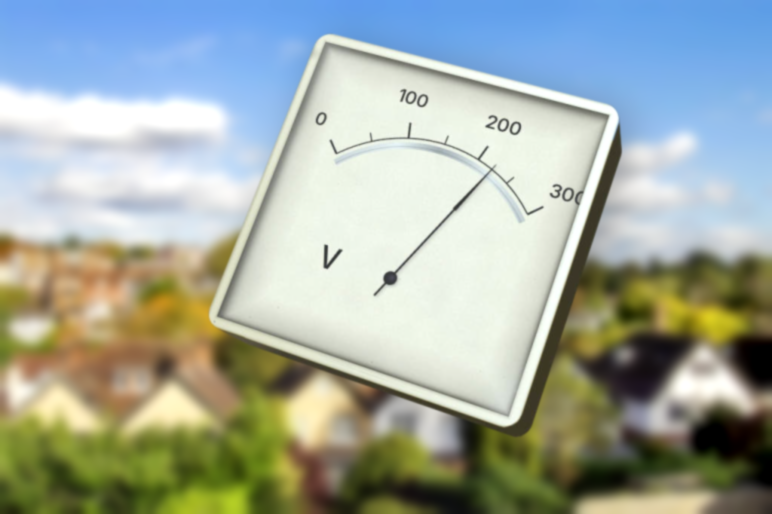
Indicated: 225V
